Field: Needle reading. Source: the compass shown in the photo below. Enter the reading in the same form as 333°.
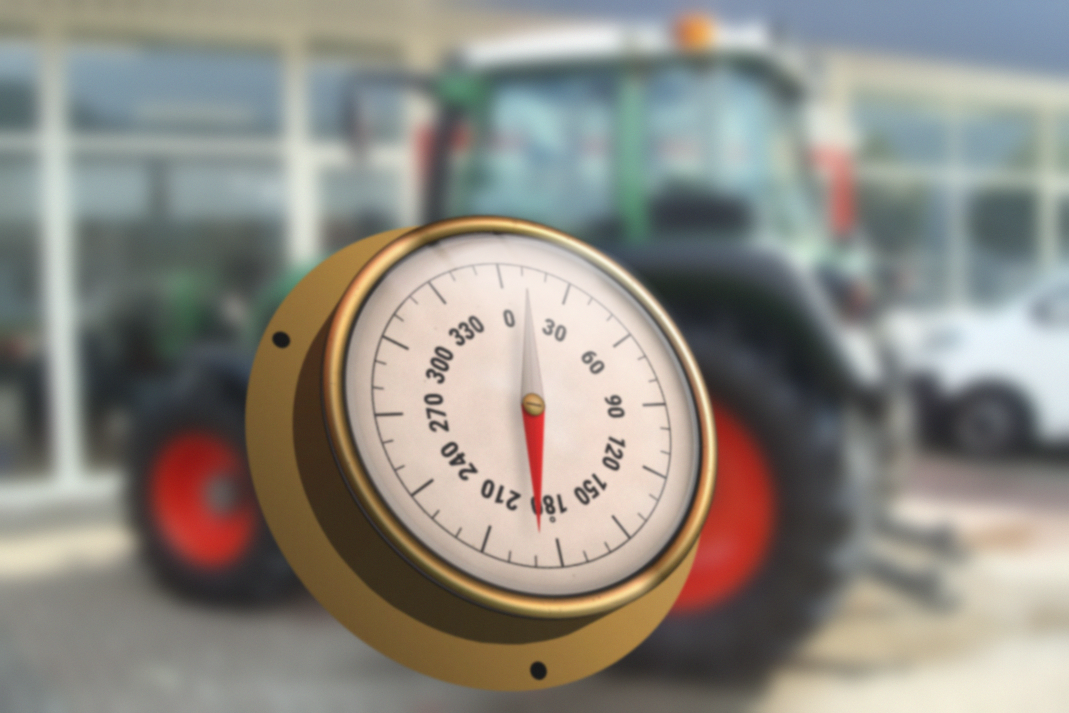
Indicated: 190°
